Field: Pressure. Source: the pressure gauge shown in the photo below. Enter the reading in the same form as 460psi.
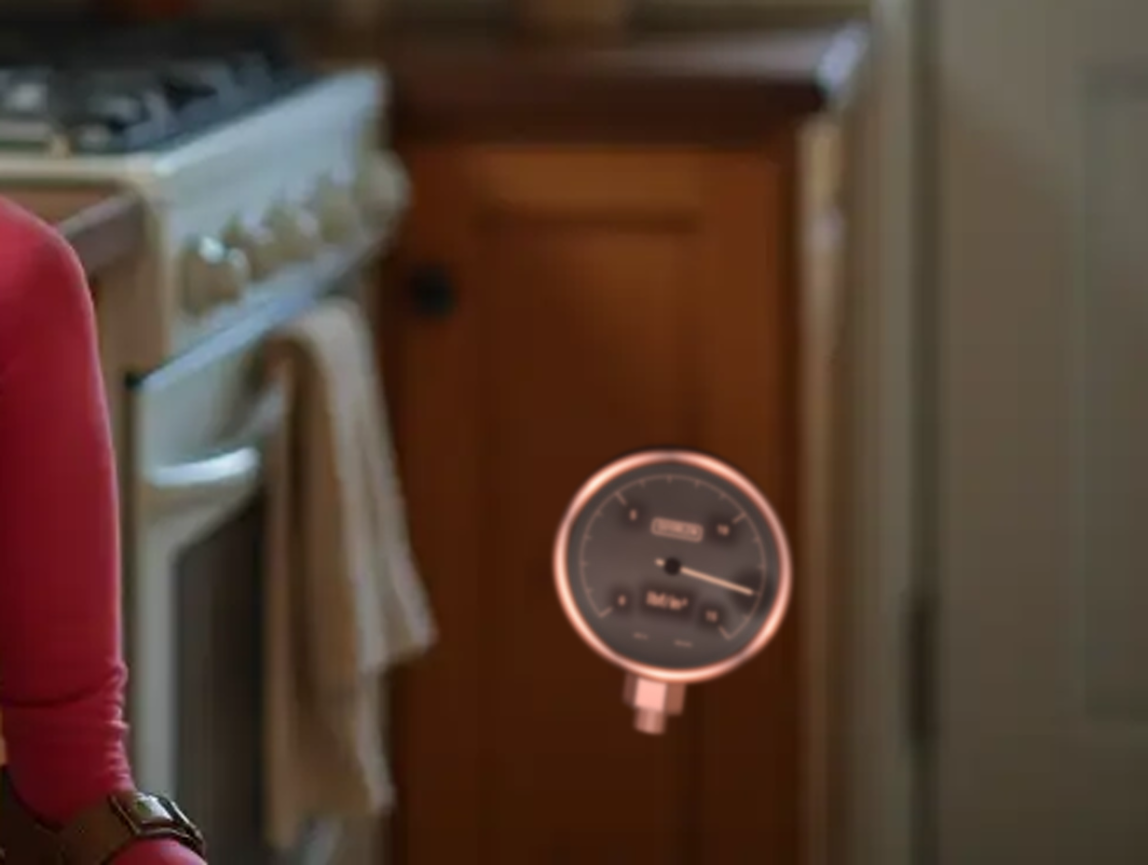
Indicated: 13psi
